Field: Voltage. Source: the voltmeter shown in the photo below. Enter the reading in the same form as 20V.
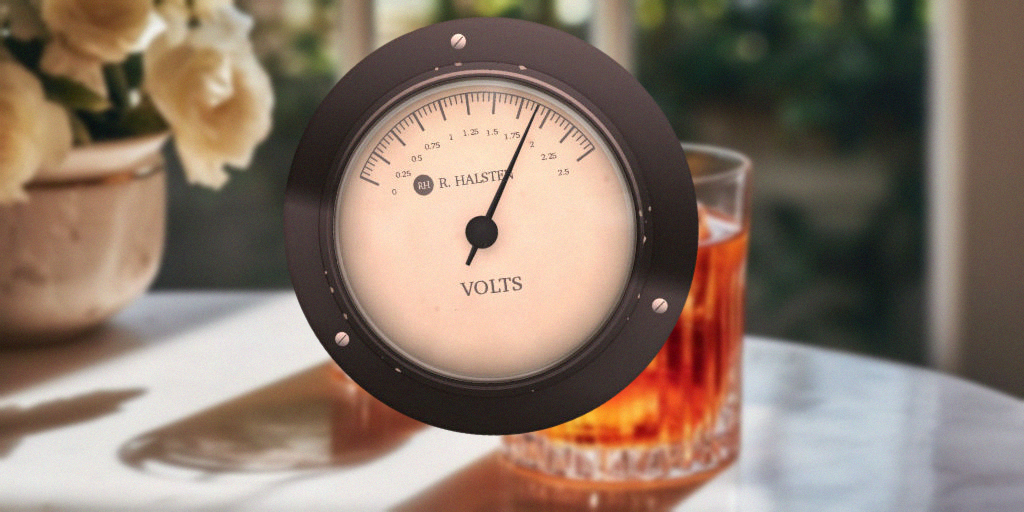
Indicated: 1.9V
